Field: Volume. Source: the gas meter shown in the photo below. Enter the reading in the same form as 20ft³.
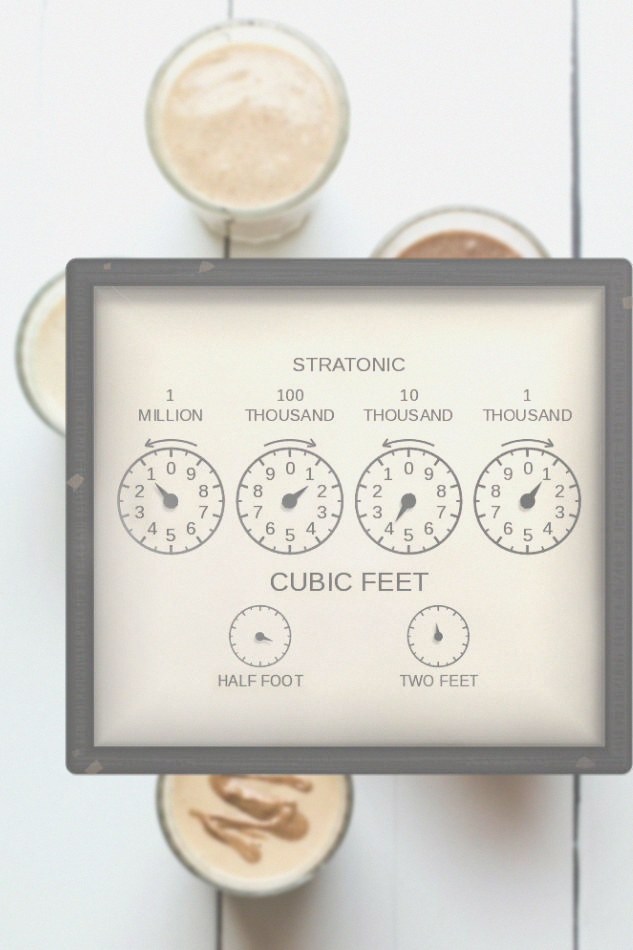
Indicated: 114100ft³
